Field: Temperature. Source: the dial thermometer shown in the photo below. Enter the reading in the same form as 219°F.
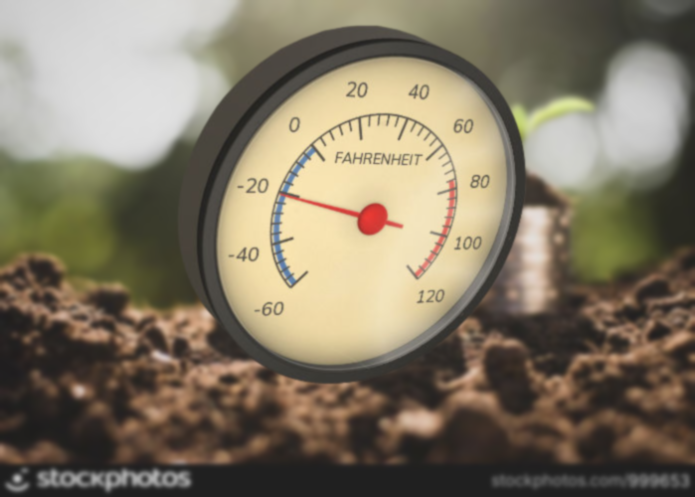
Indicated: -20°F
